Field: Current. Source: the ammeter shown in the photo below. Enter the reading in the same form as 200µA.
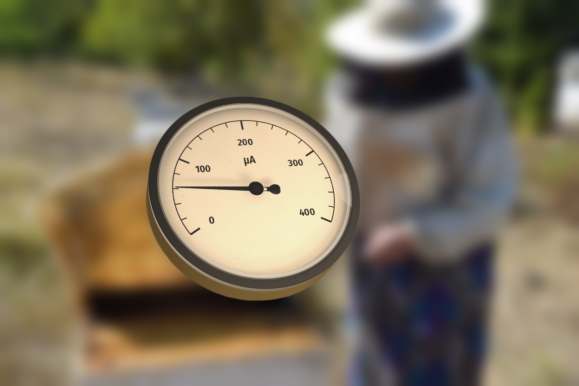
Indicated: 60µA
